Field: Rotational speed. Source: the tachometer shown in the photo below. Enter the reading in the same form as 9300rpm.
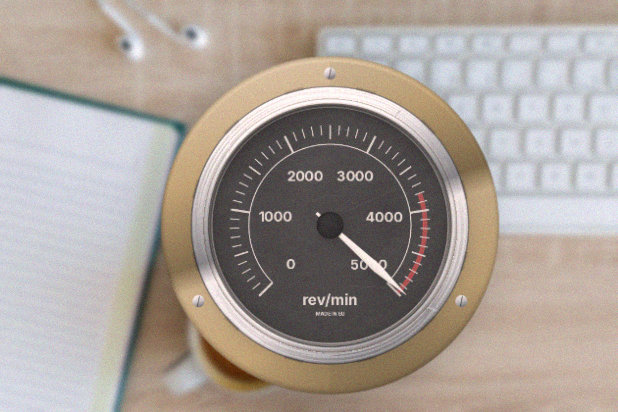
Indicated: 4950rpm
